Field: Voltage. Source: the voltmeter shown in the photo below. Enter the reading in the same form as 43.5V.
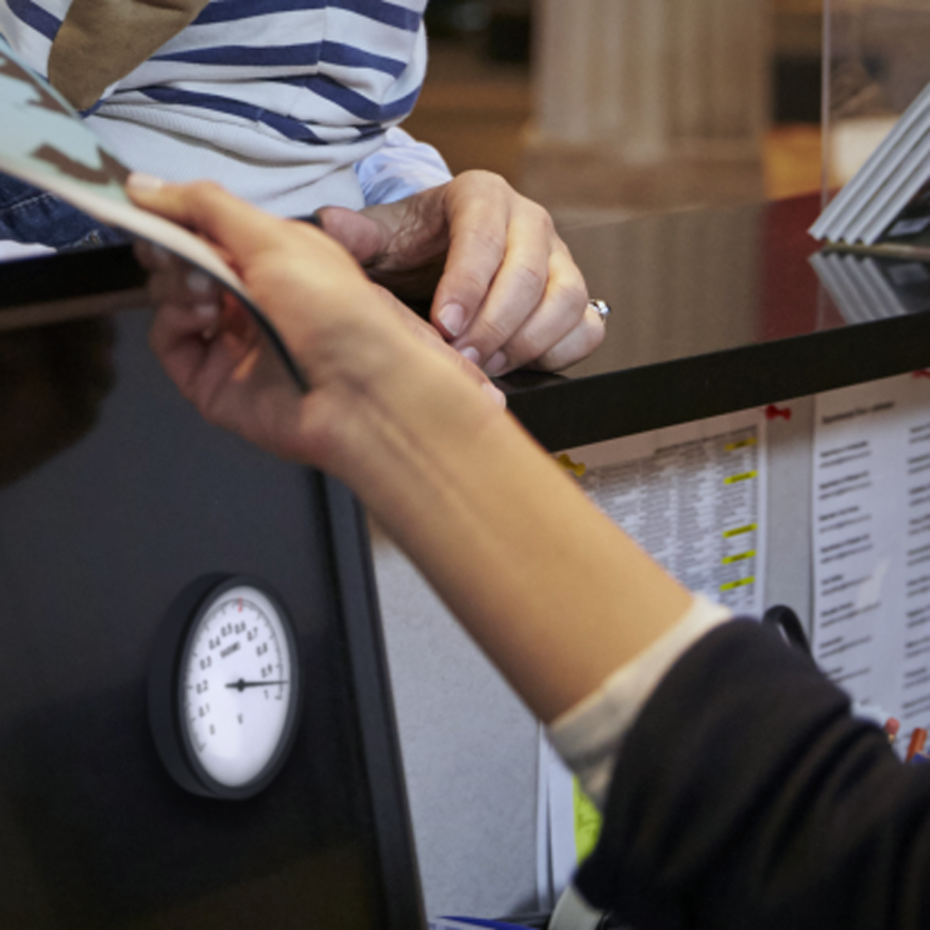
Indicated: 0.95V
